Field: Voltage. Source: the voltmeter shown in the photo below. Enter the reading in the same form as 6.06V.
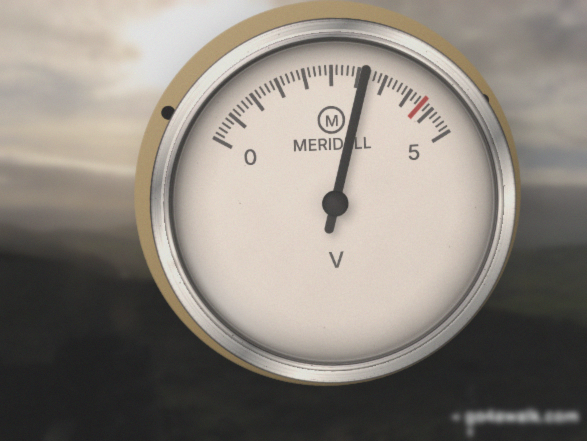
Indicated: 3.1V
